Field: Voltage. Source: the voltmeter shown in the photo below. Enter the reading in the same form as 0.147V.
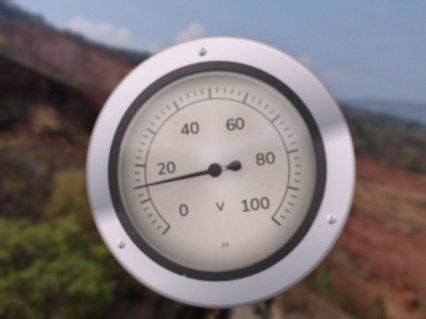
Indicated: 14V
